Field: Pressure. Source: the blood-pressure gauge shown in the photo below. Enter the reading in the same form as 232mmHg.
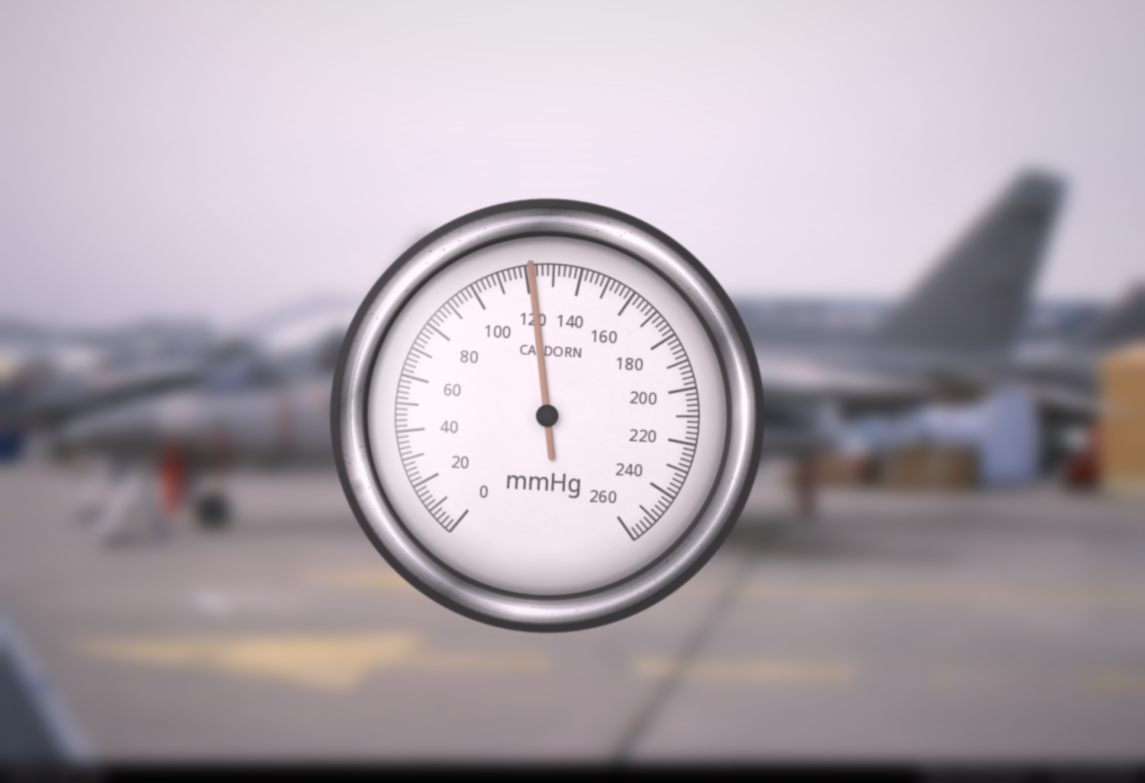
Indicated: 122mmHg
